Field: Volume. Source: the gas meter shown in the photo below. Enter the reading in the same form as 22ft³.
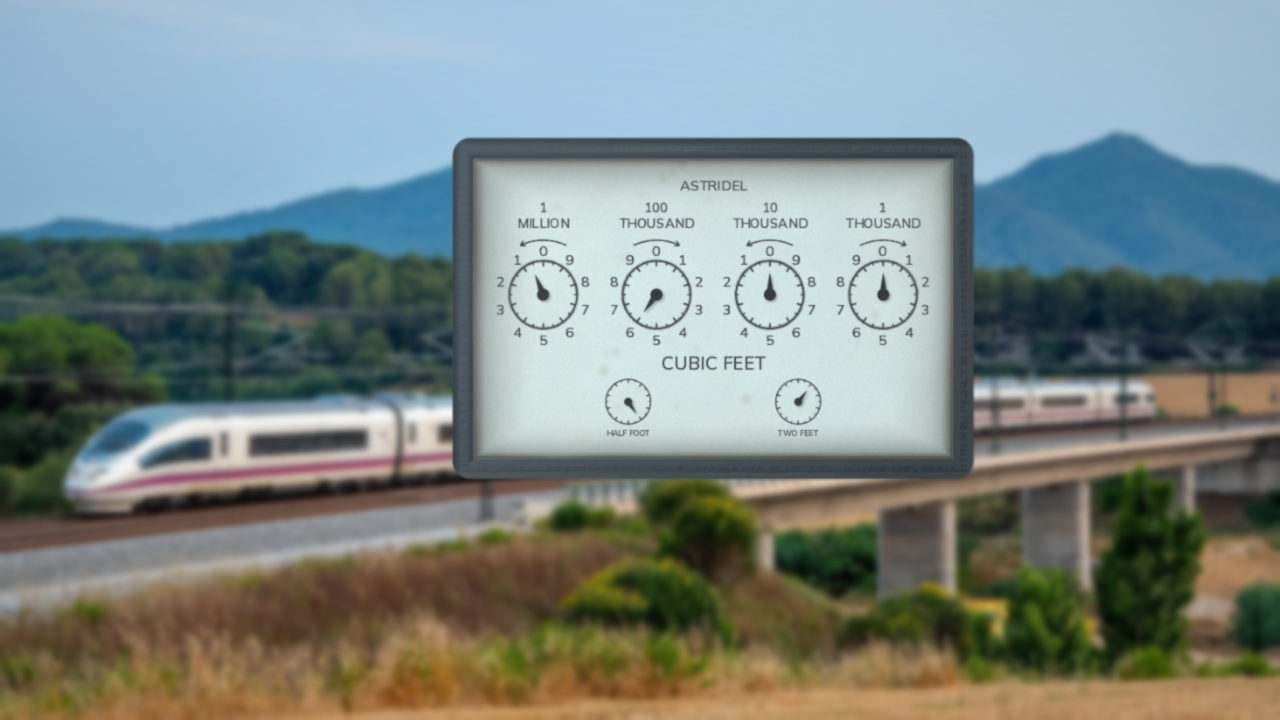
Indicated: 60000ft³
